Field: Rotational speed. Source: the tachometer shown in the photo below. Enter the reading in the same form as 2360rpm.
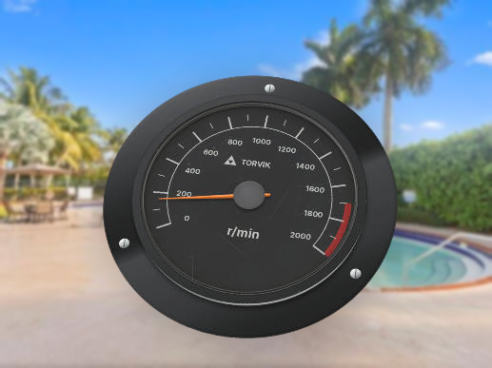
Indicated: 150rpm
